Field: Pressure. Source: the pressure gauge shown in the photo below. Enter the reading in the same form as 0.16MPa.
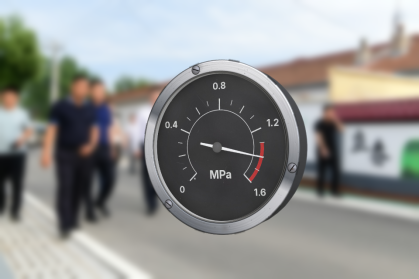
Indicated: 1.4MPa
